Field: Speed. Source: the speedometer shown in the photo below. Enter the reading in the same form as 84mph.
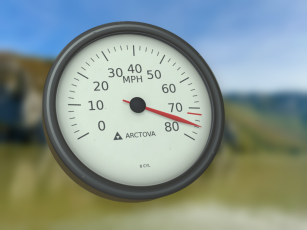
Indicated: 76mph
